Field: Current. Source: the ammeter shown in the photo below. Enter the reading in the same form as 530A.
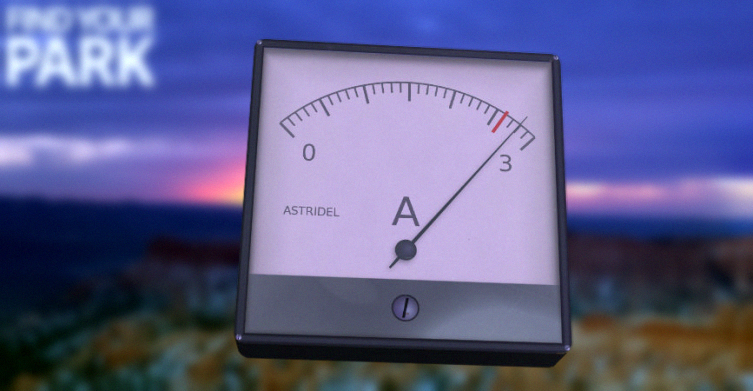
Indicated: 2.8A
